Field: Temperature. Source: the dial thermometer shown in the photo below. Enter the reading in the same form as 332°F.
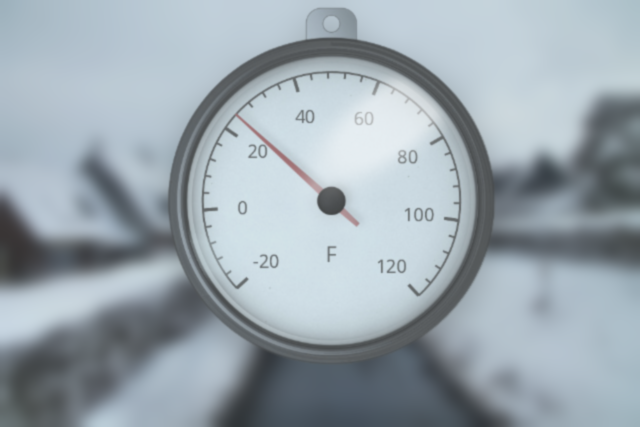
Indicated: 24°F
